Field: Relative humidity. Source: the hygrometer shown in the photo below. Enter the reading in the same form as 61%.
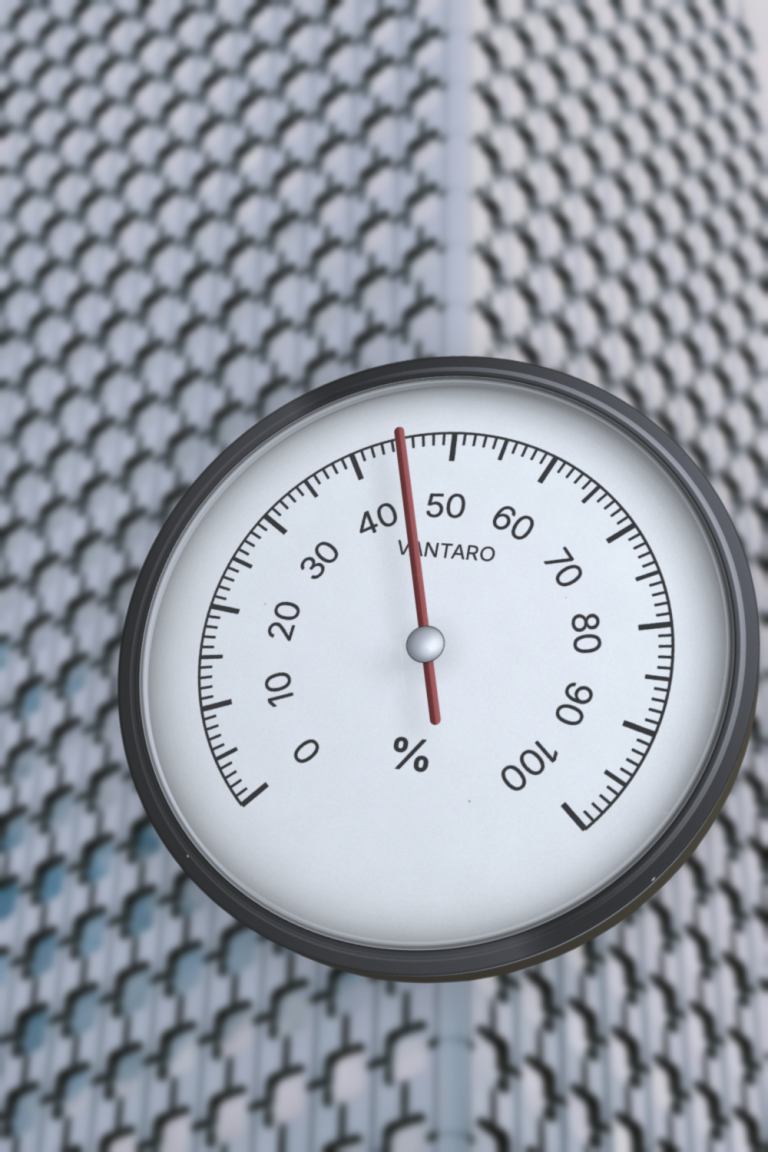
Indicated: 45%
